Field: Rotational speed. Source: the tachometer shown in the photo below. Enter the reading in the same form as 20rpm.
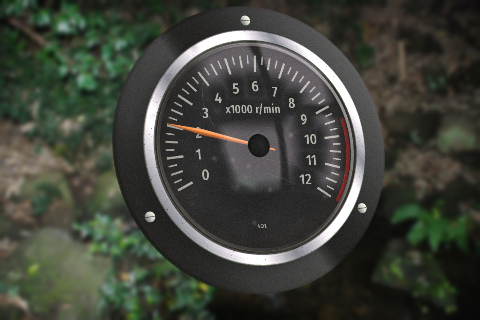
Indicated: 2000rpm
